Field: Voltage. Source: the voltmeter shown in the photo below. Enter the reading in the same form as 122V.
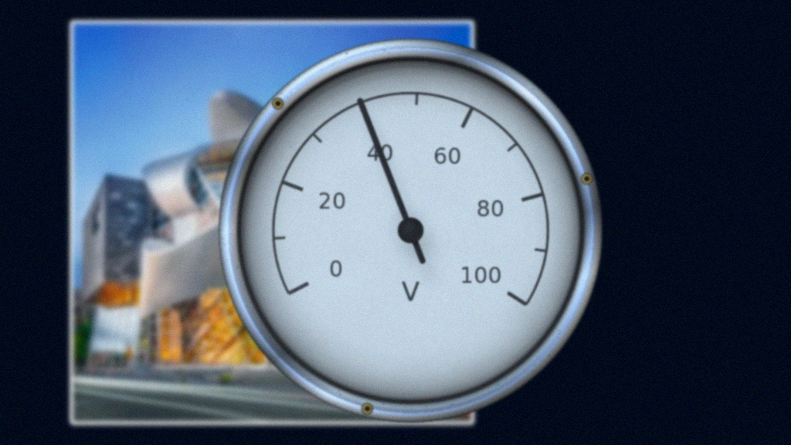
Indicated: 40V
